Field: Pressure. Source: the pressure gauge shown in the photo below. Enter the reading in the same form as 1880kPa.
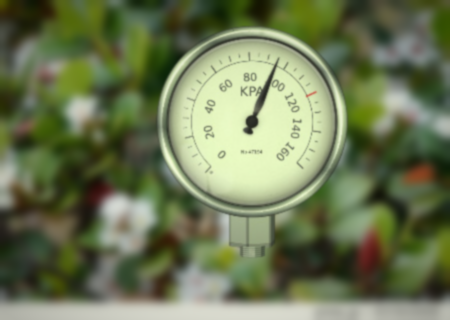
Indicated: 95kPa
